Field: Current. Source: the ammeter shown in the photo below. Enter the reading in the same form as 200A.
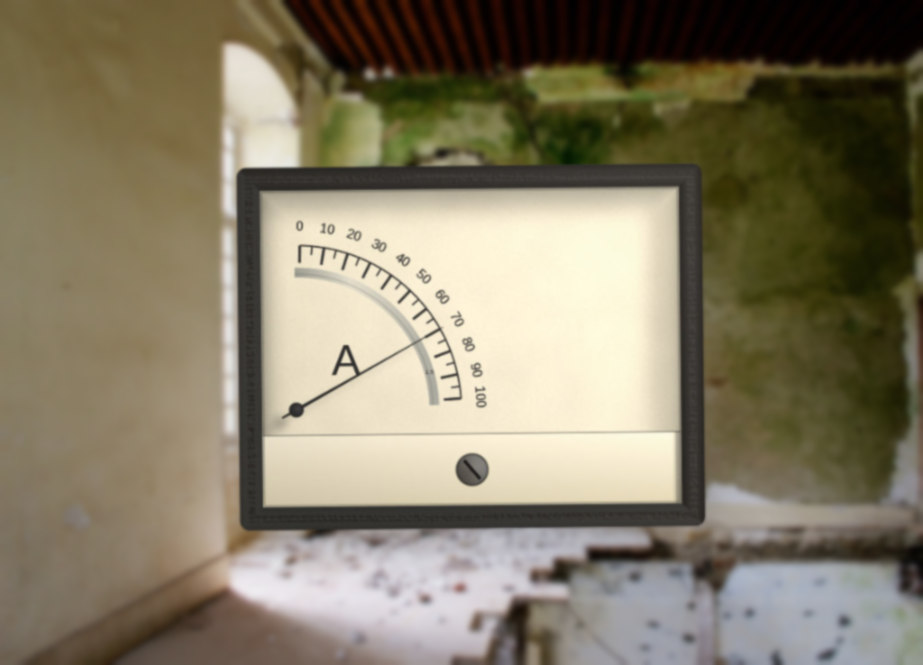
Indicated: 70A
